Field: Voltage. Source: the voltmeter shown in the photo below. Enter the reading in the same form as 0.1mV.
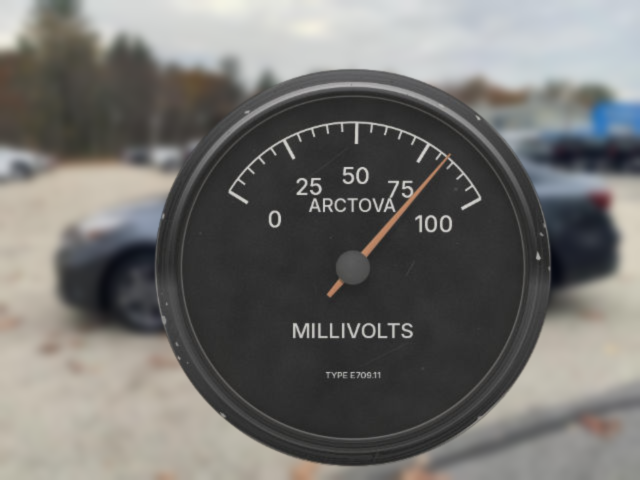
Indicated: 82.5mV
